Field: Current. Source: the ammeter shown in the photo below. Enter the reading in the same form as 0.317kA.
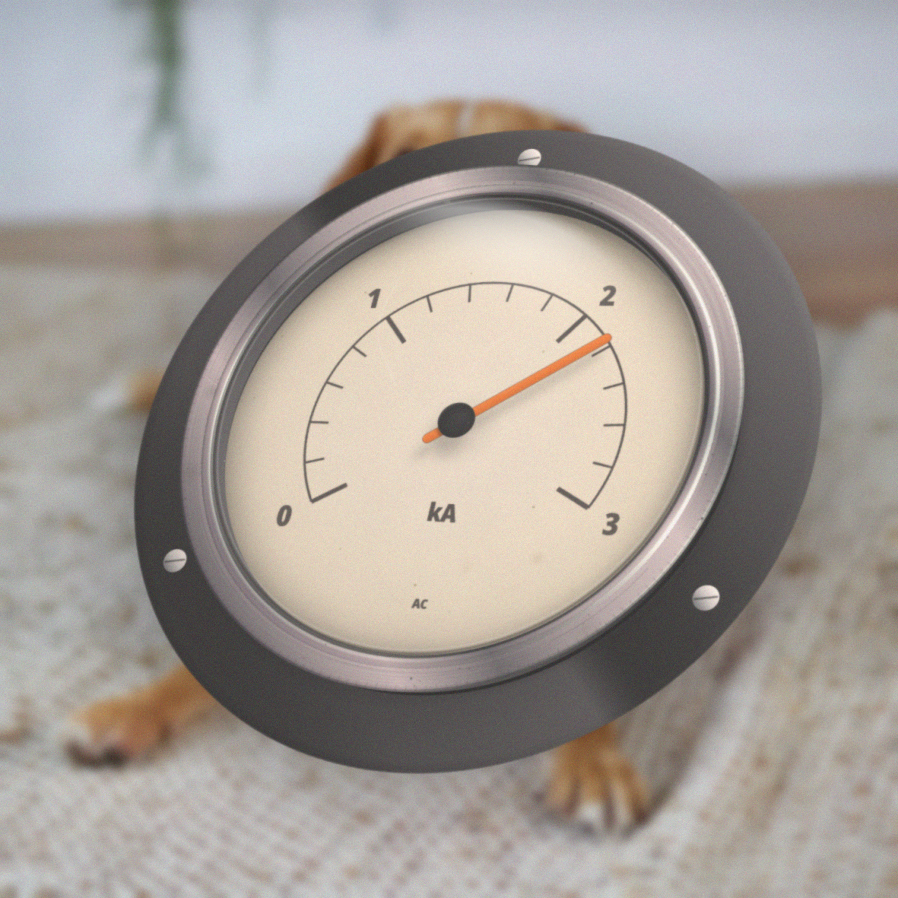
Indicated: 2.2kA
